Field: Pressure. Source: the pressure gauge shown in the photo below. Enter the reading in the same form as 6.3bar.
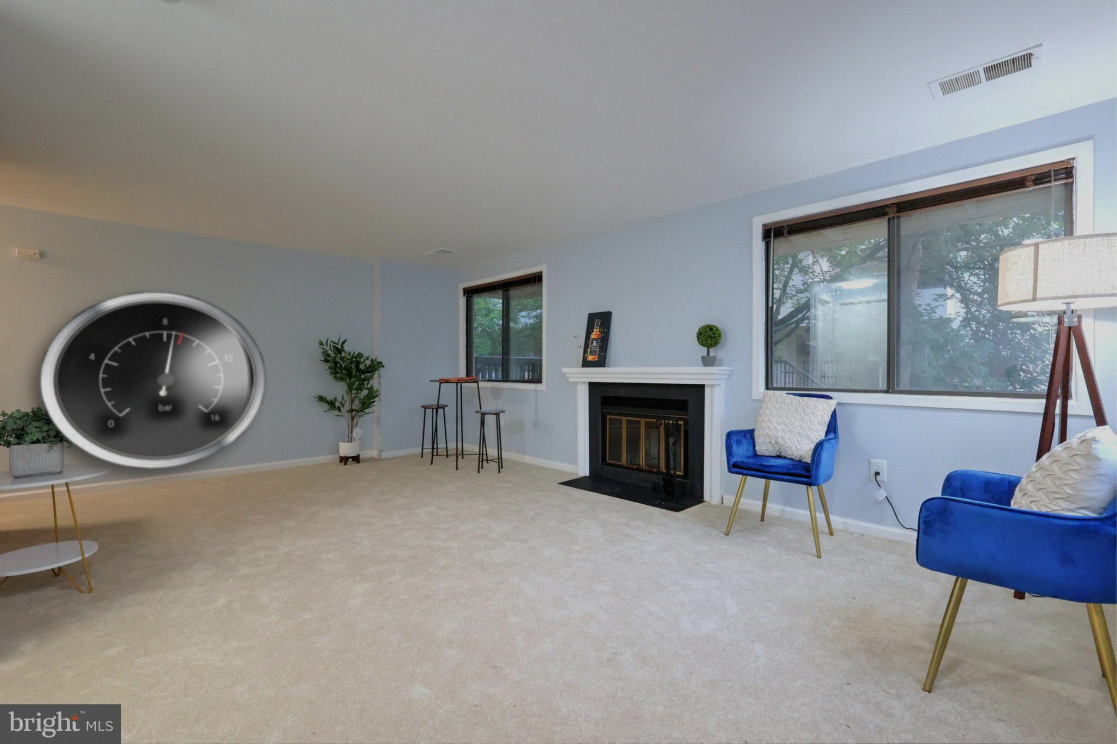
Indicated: 8.5bar
